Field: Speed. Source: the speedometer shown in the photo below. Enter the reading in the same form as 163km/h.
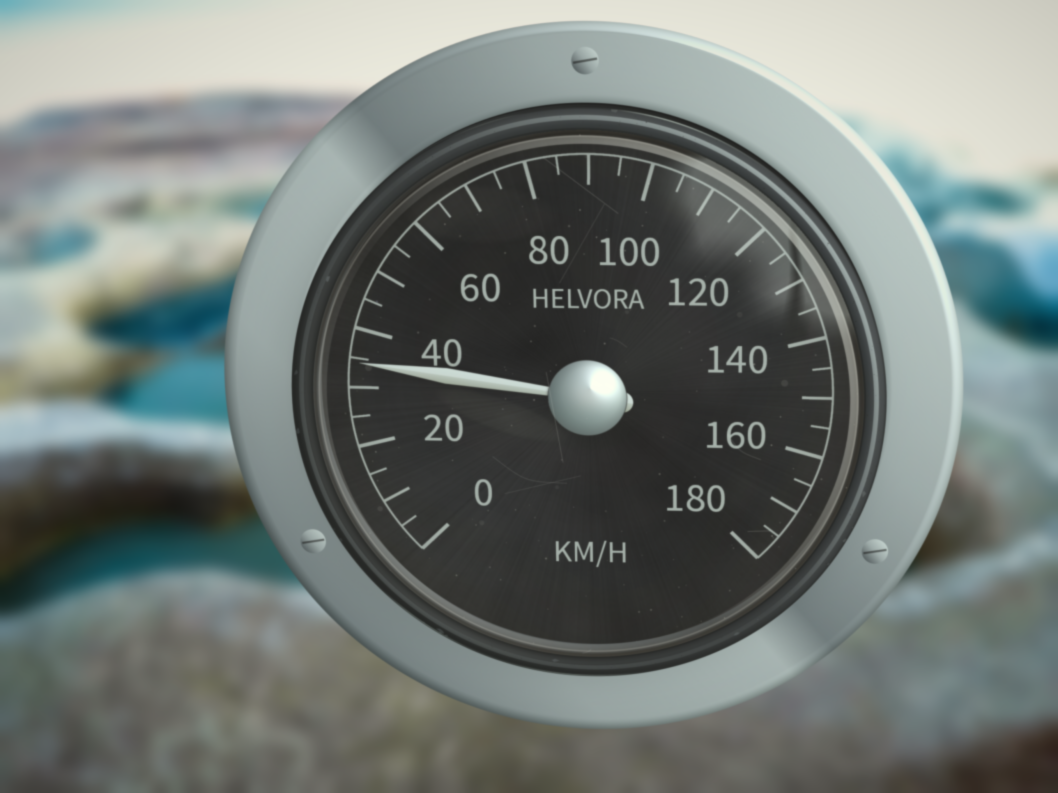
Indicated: 35km/h
